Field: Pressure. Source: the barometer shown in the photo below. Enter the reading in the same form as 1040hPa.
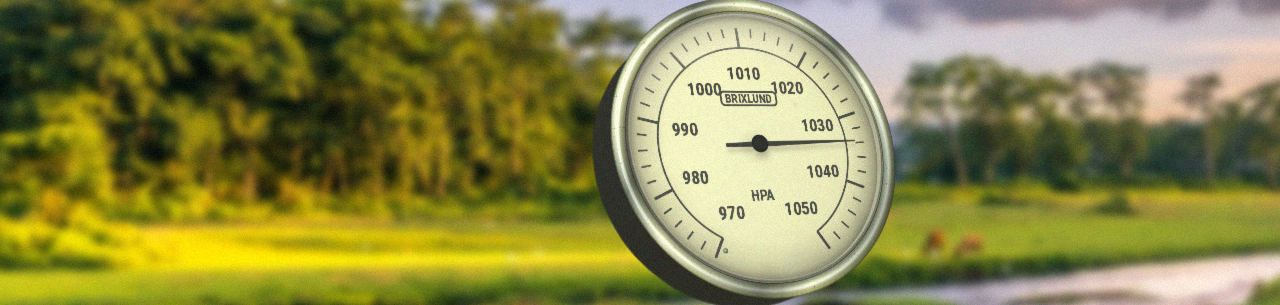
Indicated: 1034hPa
